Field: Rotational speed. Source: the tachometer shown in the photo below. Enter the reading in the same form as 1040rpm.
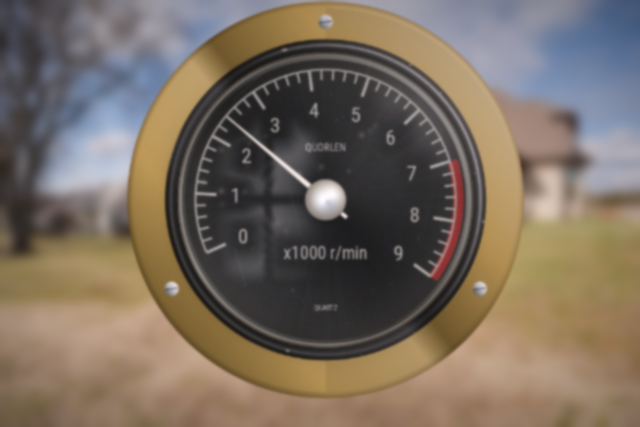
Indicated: 2400rpm
